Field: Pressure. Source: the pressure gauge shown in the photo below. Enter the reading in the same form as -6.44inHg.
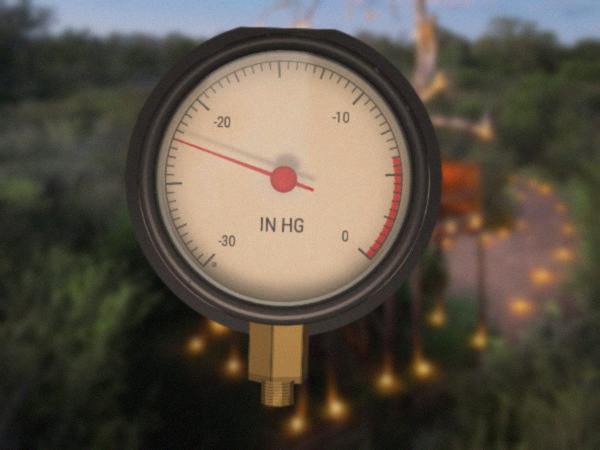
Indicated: -22.5inHg
